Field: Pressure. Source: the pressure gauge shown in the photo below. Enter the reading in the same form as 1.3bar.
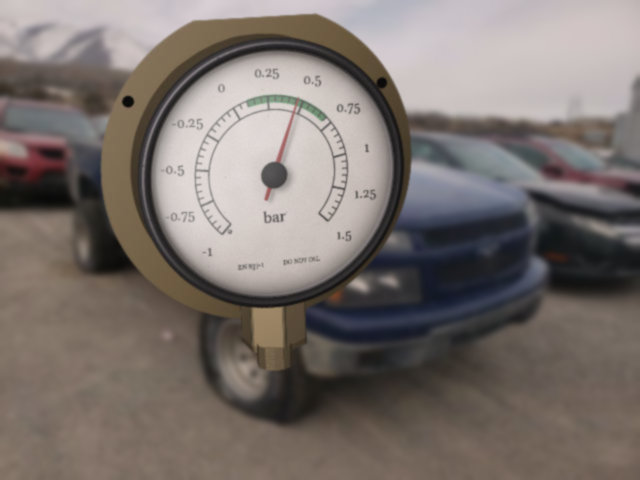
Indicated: 0.45bar
